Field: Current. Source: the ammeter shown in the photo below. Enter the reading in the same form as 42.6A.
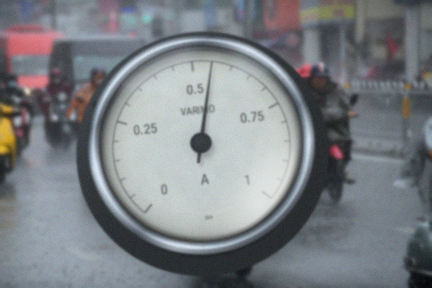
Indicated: 0.55A
